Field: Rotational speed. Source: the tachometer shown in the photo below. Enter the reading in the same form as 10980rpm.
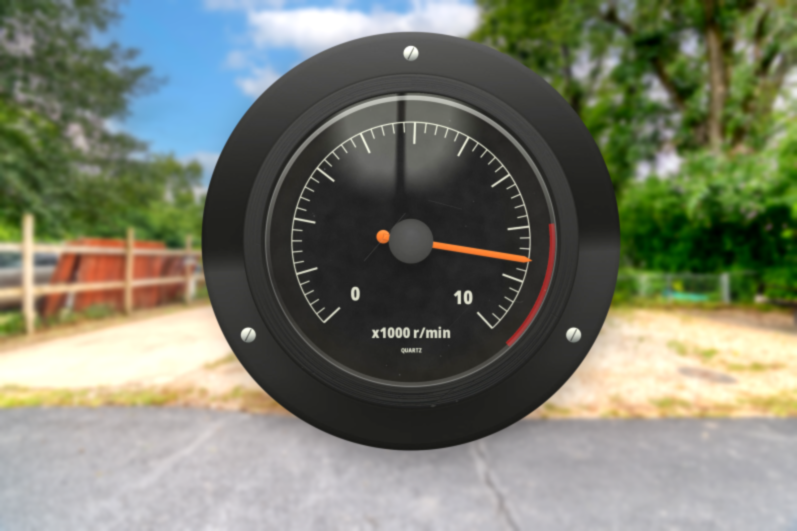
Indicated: 8600rpm
